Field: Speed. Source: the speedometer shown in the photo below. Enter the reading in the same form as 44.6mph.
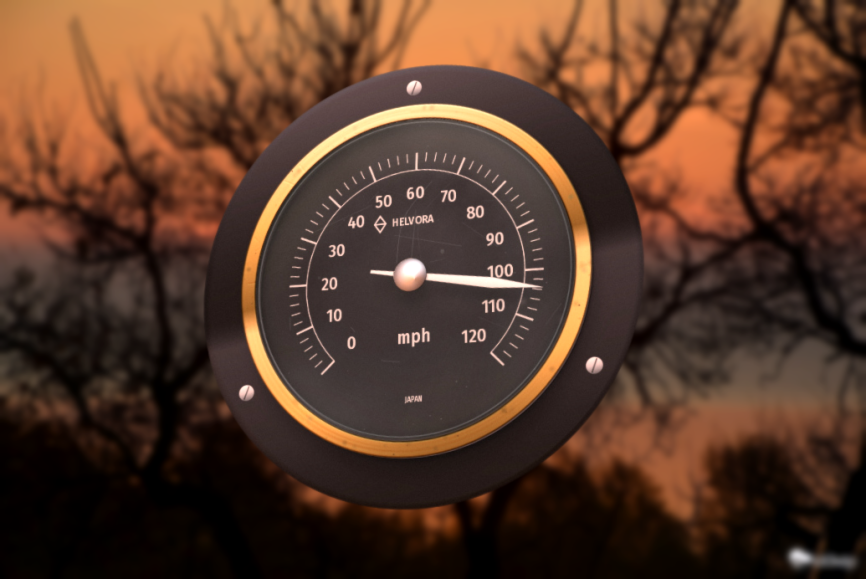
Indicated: 104mph
